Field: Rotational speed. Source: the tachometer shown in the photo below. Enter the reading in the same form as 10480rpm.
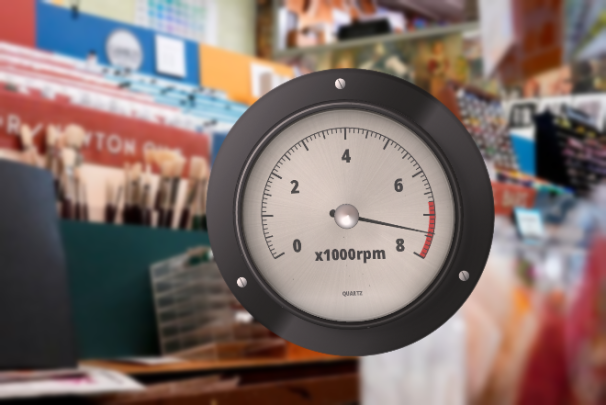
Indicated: 7400rpm
